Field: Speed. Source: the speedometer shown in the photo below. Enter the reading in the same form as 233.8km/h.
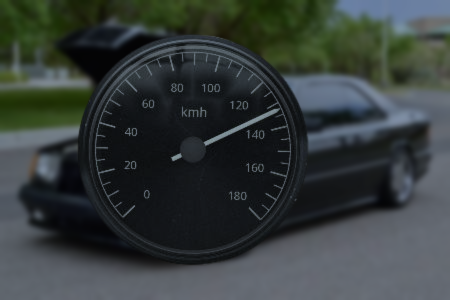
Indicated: 132.5km/h
